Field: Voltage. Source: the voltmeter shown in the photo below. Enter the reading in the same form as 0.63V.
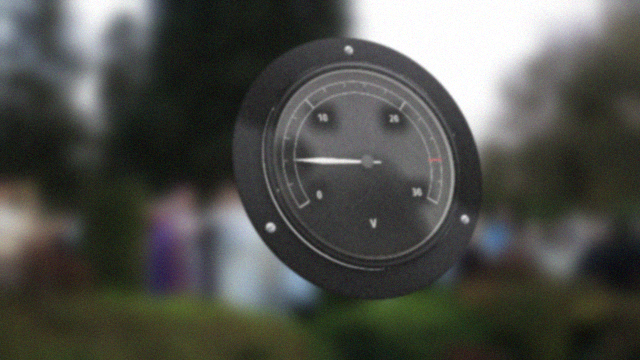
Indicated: 4V
